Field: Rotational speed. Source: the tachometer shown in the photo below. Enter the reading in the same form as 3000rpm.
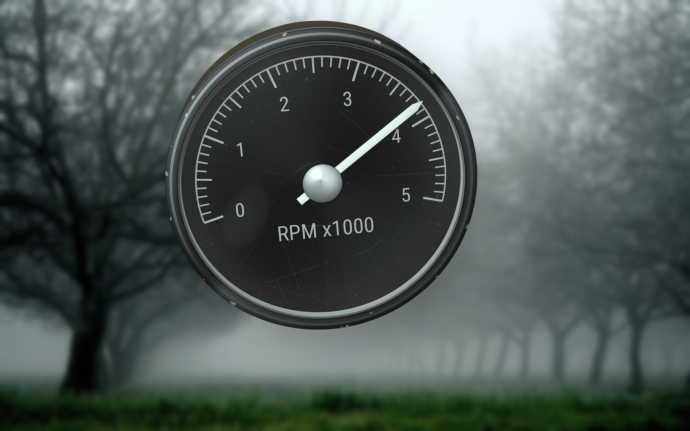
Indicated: 3800rpm
